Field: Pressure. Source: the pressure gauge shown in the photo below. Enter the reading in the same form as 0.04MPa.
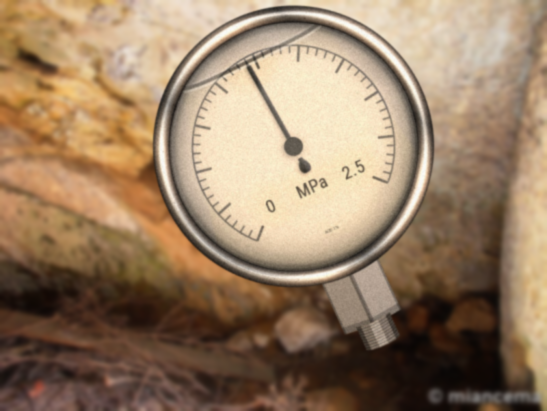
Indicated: 1.2MPa
